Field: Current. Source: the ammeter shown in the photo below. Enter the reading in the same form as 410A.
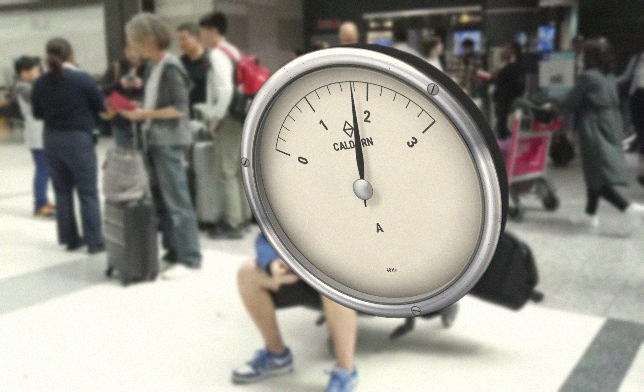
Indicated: 1.8A
